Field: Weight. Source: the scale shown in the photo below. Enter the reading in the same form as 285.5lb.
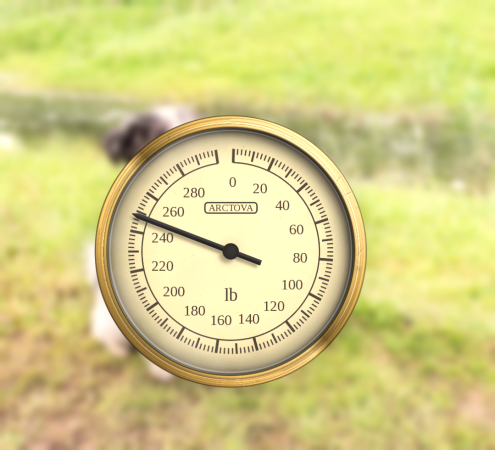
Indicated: 248lb
